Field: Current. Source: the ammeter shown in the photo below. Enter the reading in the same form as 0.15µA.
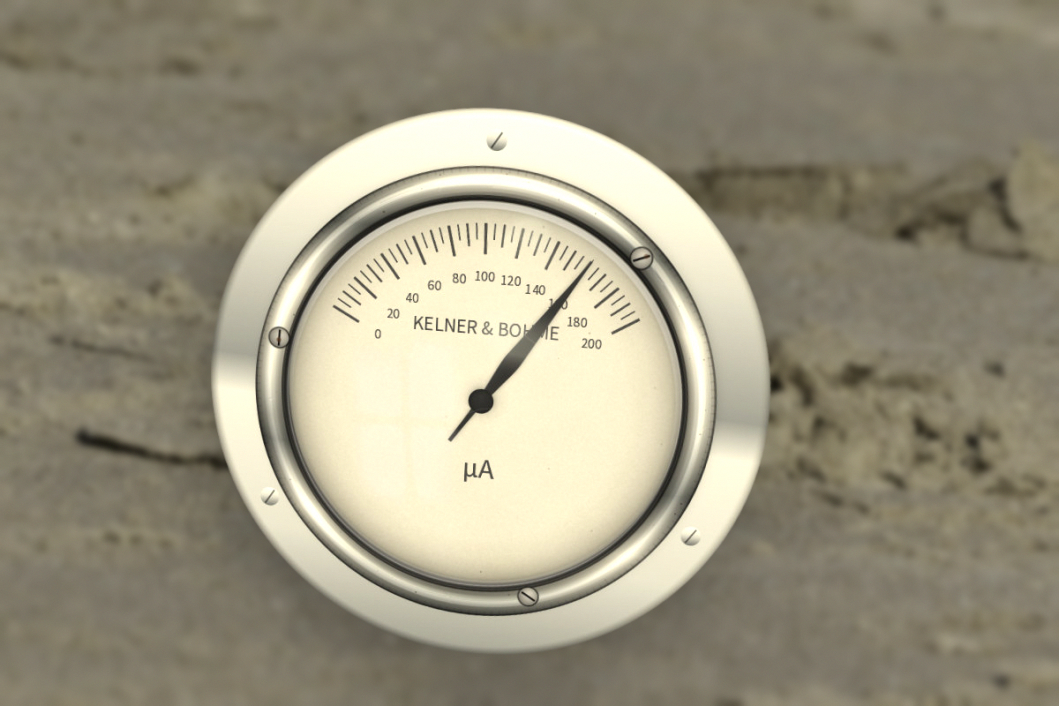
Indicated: 160µA
